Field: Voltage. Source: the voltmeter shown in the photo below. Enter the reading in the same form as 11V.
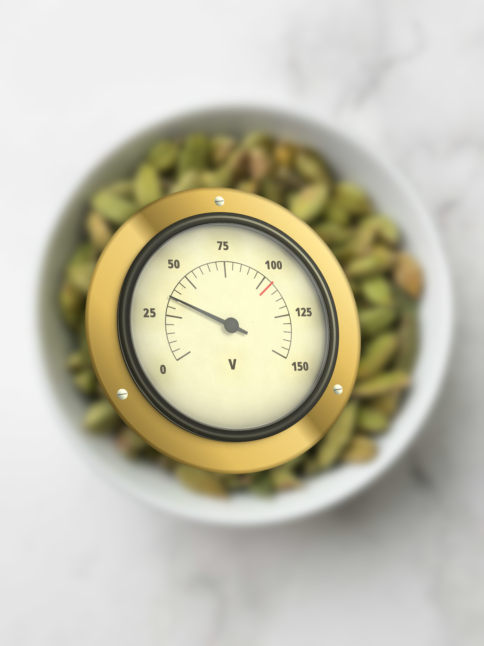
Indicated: 35V
